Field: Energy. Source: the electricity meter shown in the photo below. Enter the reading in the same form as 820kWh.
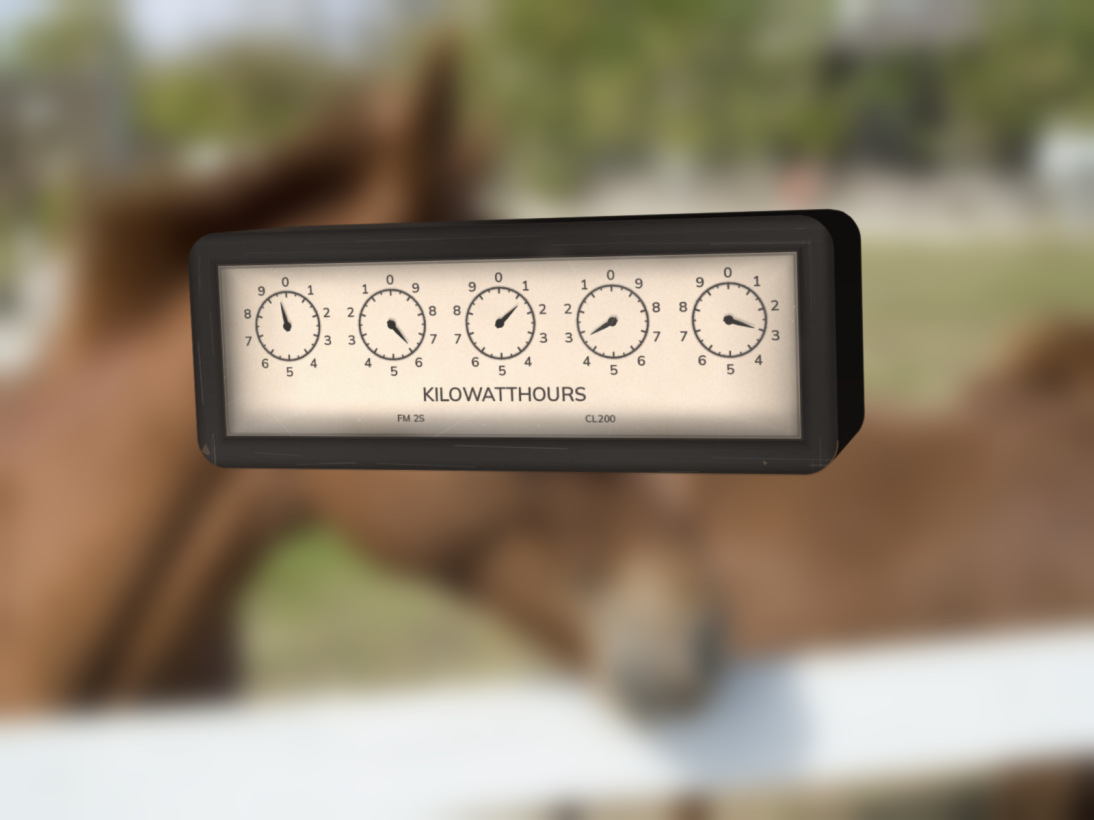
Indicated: 96133kWh
